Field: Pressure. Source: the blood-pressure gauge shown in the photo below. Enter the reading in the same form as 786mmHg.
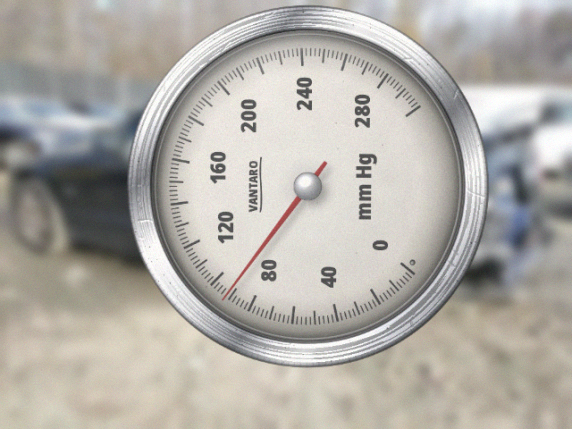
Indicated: 92mmHg
